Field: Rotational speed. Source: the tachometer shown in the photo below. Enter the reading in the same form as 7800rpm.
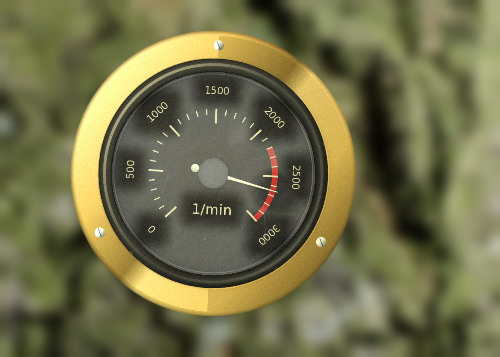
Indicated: 2650rpm
